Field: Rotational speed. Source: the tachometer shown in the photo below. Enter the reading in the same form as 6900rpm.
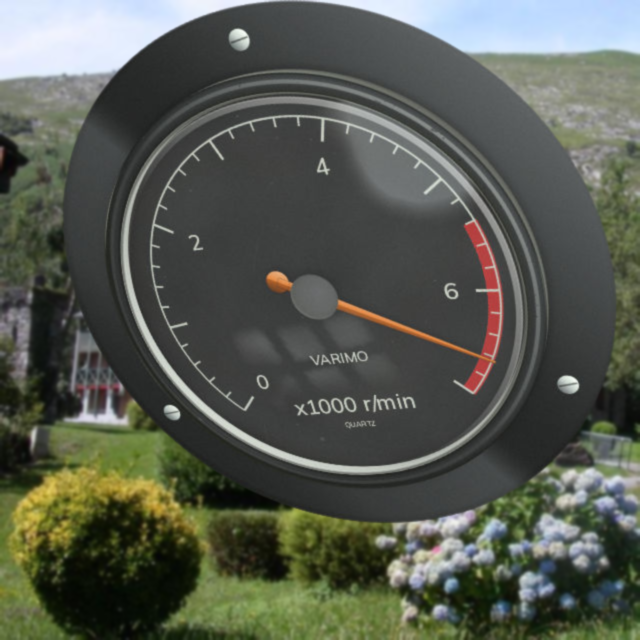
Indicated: 6600rpm
